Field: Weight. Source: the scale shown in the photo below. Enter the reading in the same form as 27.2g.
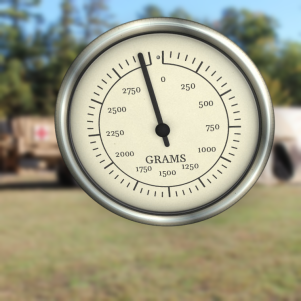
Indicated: 2950g
